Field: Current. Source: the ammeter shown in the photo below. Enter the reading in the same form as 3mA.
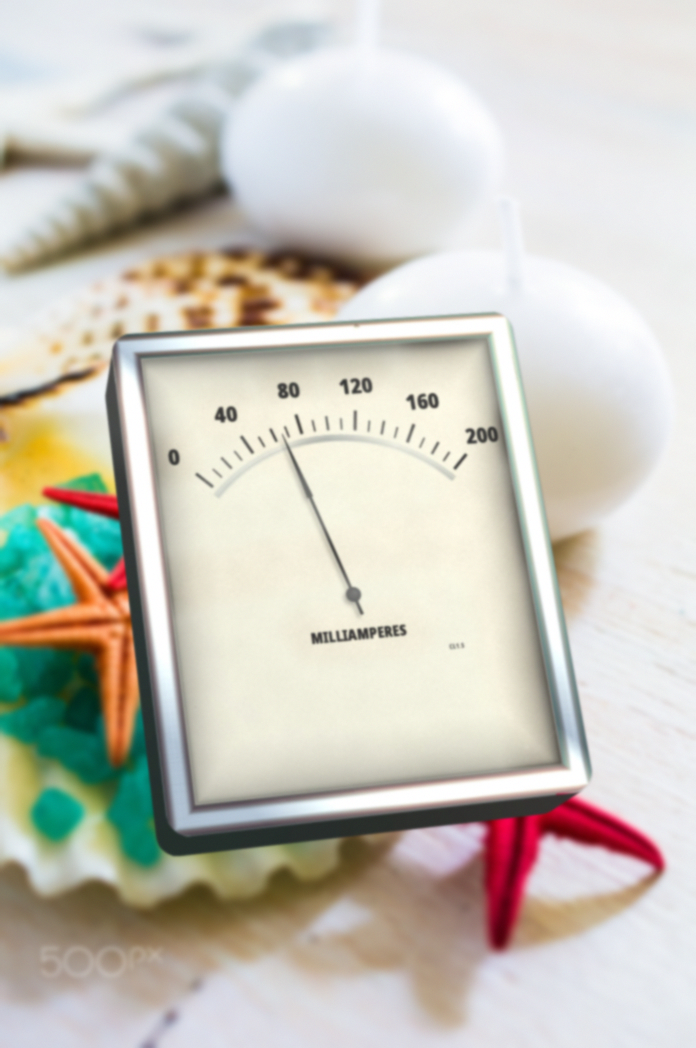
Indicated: 65mA
